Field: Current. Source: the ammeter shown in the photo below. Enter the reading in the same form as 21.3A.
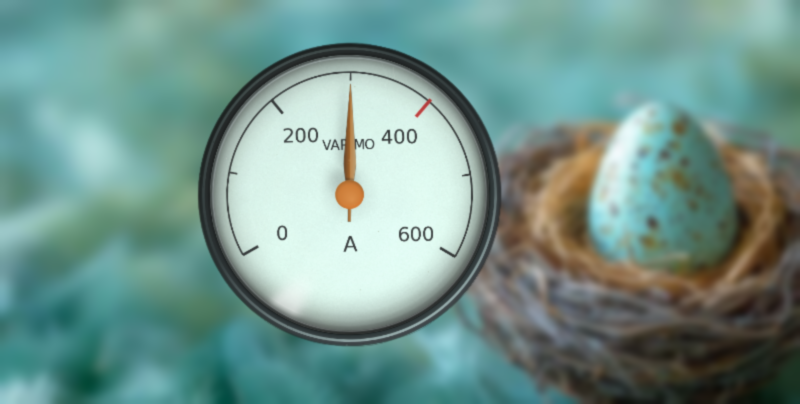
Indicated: 300A
